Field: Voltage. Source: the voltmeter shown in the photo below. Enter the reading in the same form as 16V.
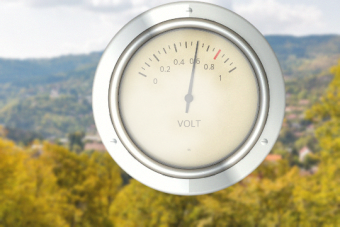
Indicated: 0.6V
